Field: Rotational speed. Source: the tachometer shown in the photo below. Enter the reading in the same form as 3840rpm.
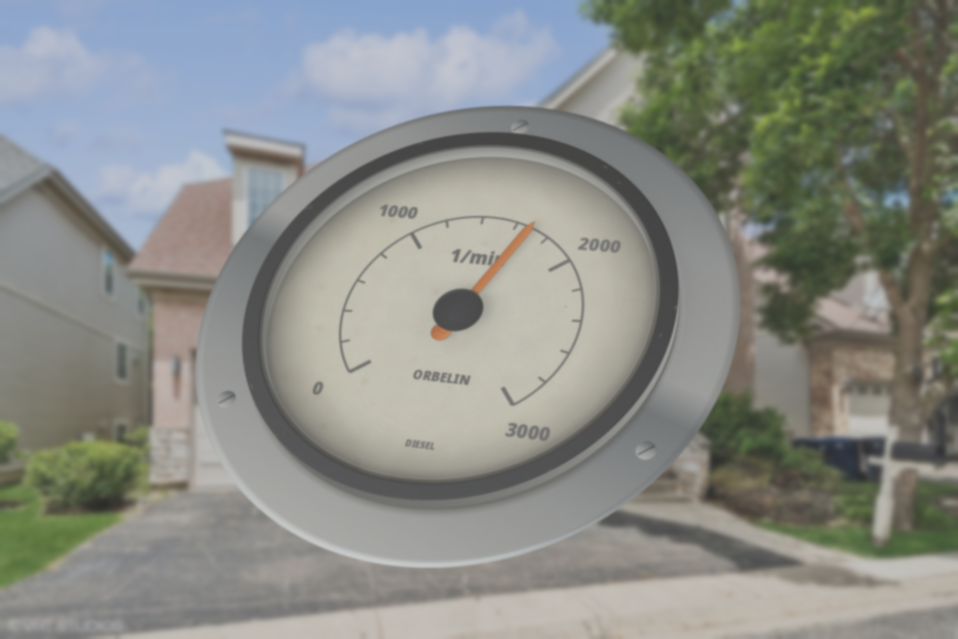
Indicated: 1700rpm
